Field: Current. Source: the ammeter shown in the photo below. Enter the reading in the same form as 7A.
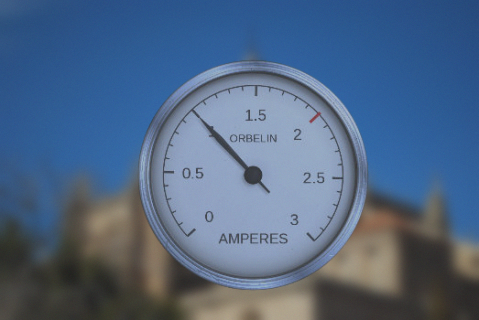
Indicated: 1A
